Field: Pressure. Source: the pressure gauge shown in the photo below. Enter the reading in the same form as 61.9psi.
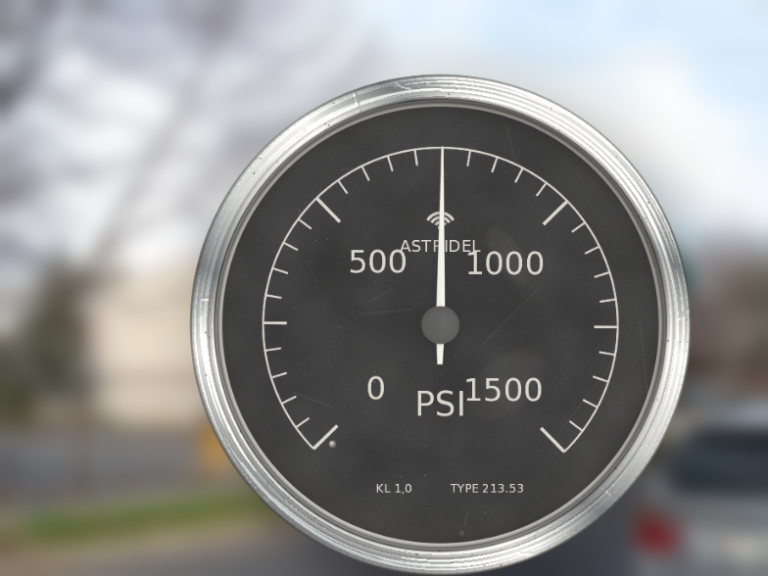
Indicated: 750psi
